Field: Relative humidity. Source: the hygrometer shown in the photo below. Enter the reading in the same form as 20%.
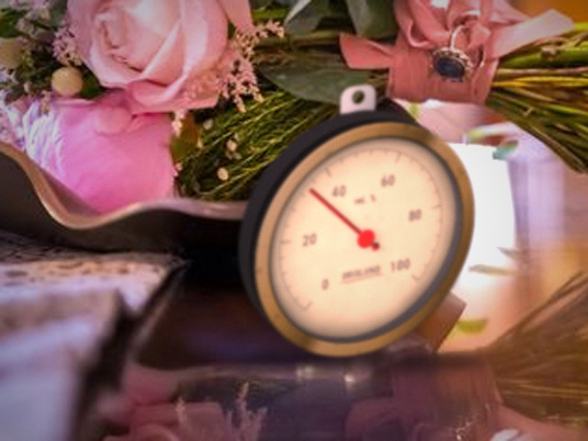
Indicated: 34%
